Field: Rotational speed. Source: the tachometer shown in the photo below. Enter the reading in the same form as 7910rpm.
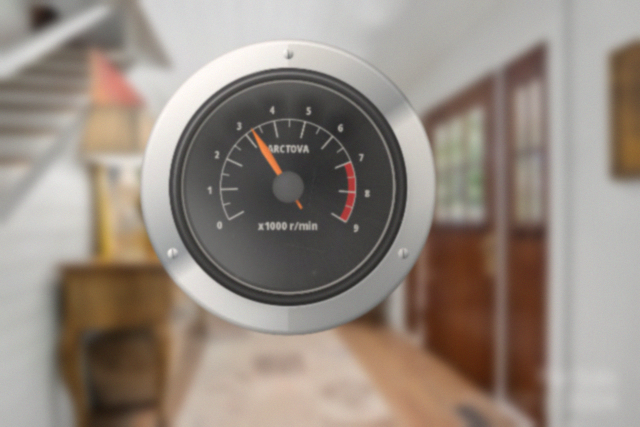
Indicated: 3250rpm
